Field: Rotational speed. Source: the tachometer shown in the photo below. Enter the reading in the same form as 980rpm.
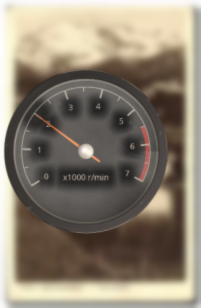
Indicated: 2000rpm
